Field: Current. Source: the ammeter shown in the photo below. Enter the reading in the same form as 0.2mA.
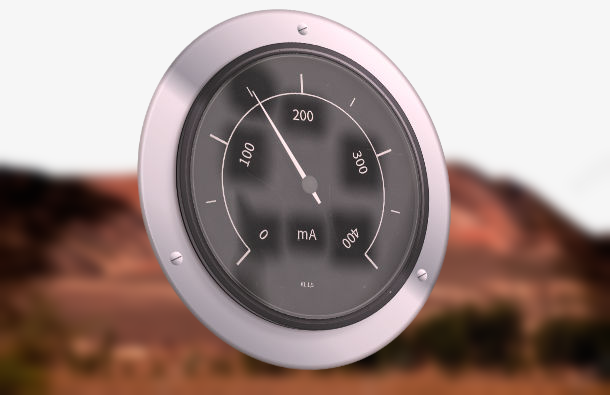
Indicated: 150mA
